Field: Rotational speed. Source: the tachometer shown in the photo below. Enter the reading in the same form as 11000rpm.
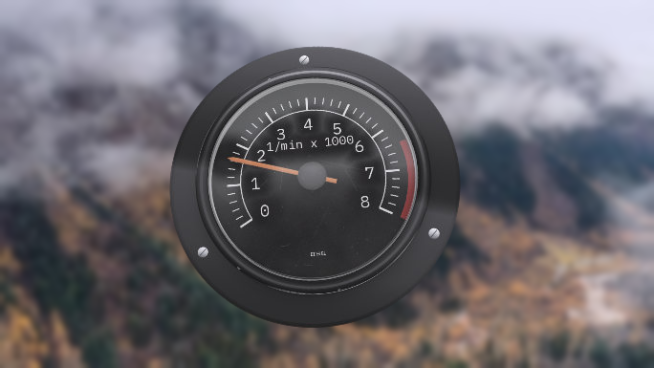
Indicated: 1600rpm
